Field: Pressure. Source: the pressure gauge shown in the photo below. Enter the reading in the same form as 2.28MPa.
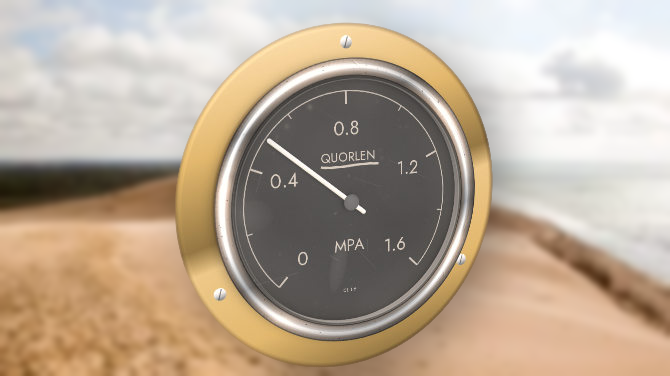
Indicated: 0.5MPa
